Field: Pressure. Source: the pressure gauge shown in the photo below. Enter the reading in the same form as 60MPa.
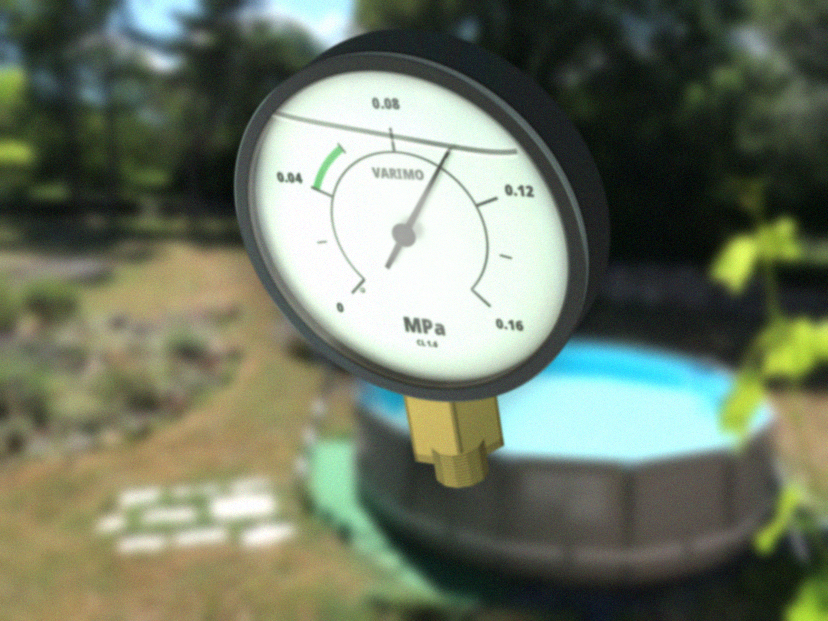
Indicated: 0.1MPa
